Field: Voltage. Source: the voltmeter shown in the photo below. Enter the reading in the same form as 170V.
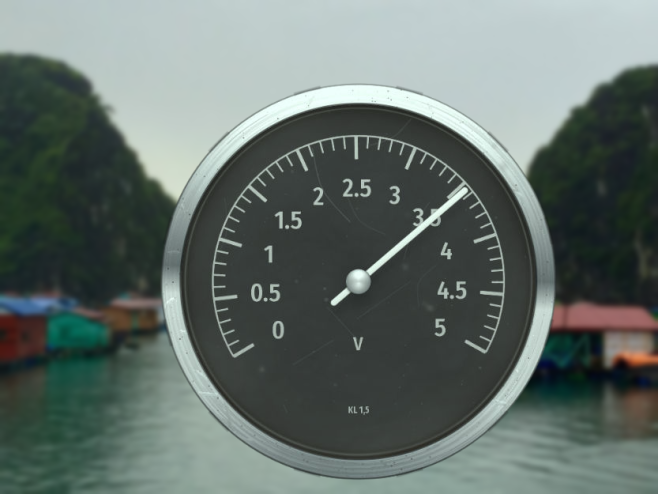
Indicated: 3.55V
